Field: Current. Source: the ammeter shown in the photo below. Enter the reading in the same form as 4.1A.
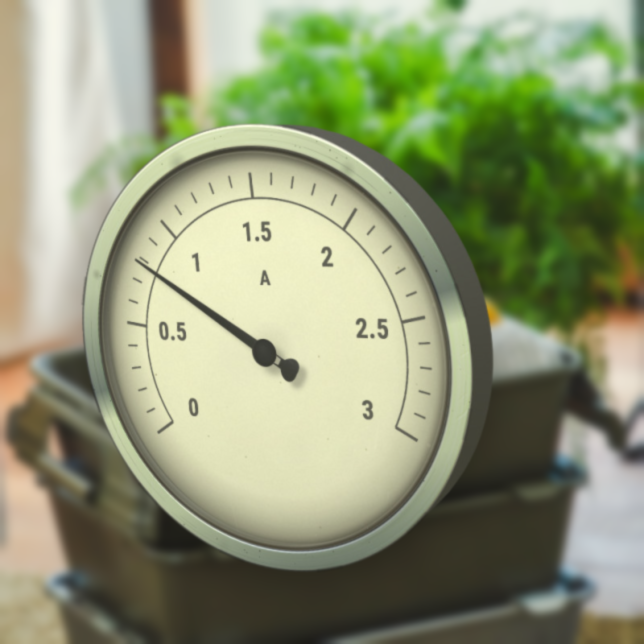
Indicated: 0.8A
